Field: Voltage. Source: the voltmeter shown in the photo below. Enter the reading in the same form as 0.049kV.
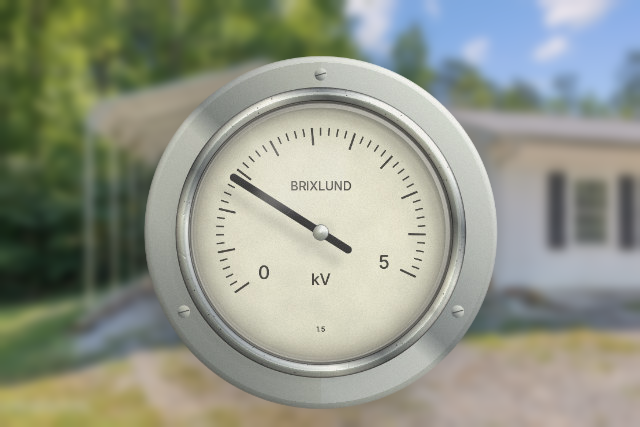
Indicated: 1.4kV
